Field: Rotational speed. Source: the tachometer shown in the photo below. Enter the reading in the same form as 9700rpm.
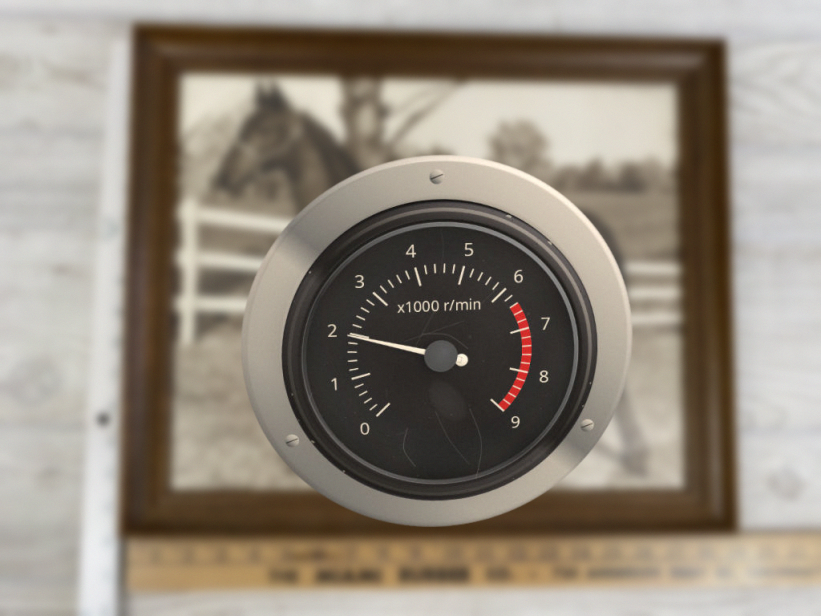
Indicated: 2000rpm
